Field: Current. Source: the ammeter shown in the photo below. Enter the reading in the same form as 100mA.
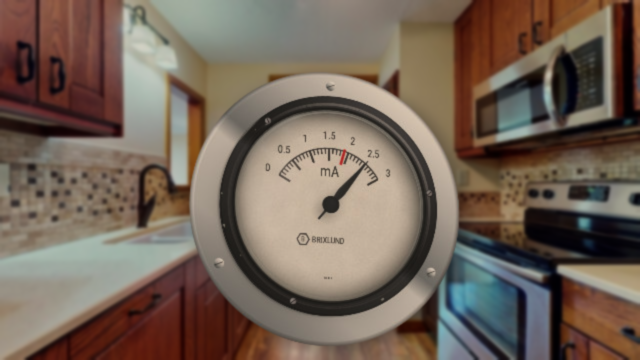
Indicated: 2.5mA
